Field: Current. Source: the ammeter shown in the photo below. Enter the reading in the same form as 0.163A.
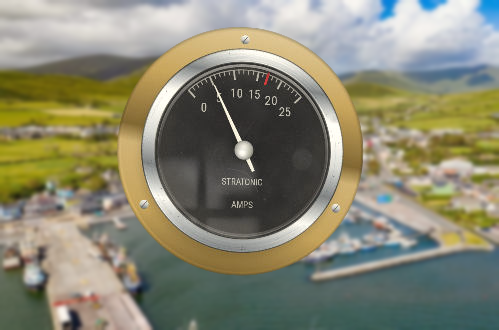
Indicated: 5A
